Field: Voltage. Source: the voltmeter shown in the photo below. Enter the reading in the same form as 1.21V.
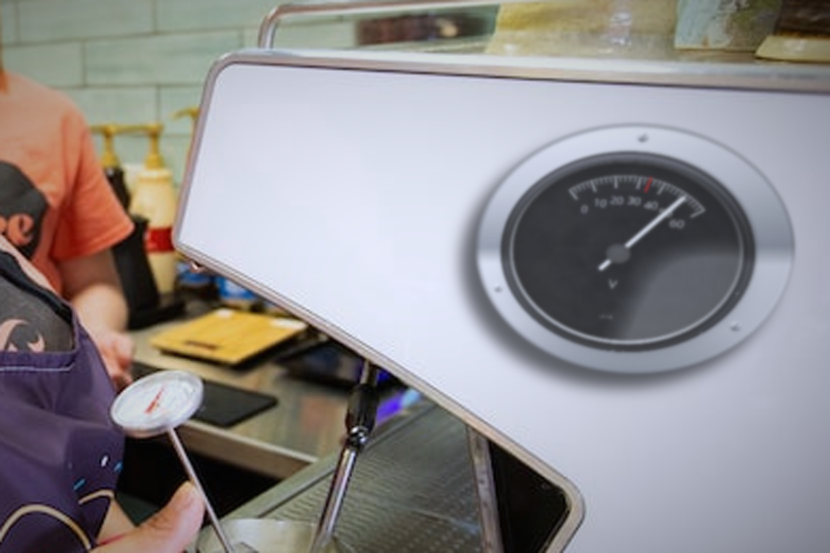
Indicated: 50V
